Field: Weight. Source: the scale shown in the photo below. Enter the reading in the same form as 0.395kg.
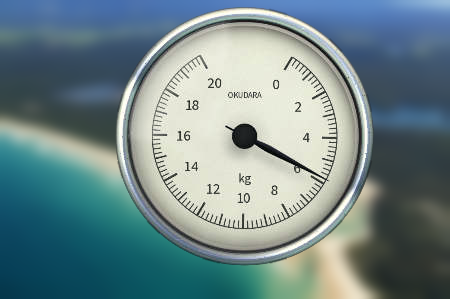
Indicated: 5.8kg
